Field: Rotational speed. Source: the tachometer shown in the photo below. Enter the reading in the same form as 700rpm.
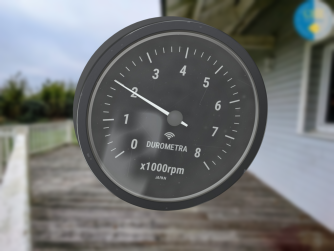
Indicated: 2000rpm
